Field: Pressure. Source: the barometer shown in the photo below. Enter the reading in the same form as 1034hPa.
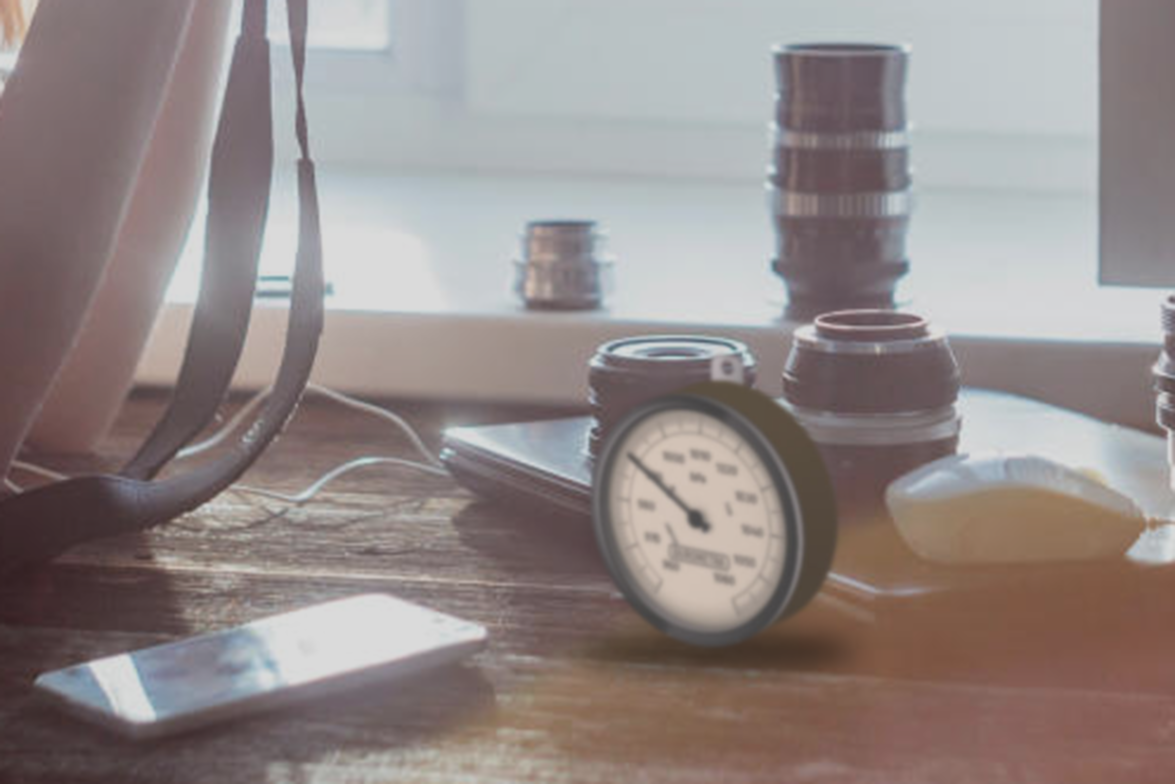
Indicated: 990hPa
